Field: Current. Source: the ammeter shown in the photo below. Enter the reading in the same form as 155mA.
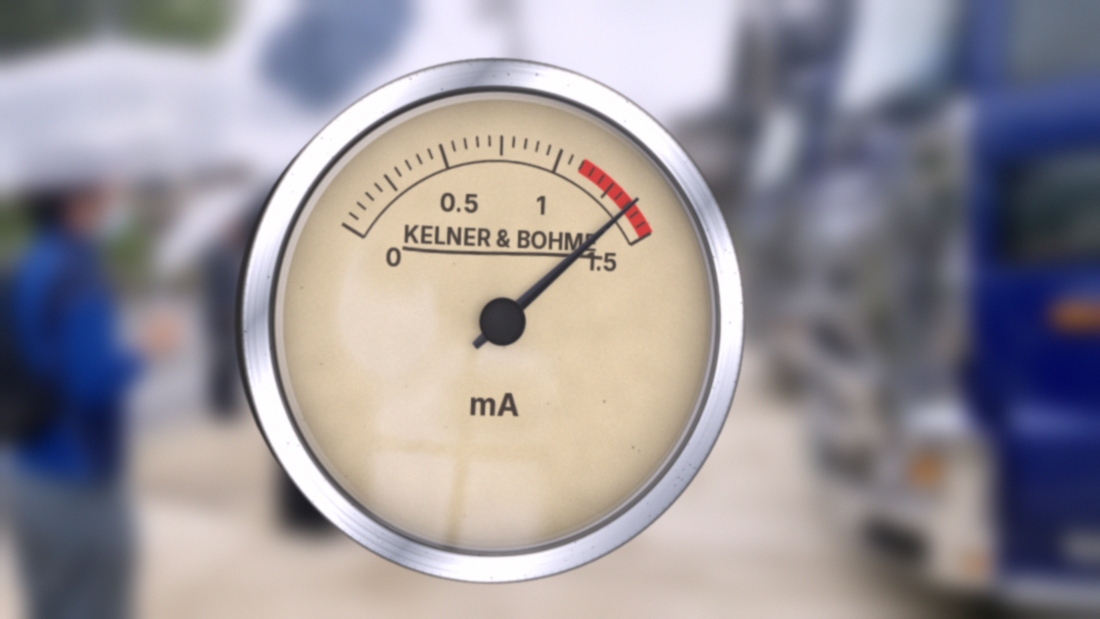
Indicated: 1.35mA
